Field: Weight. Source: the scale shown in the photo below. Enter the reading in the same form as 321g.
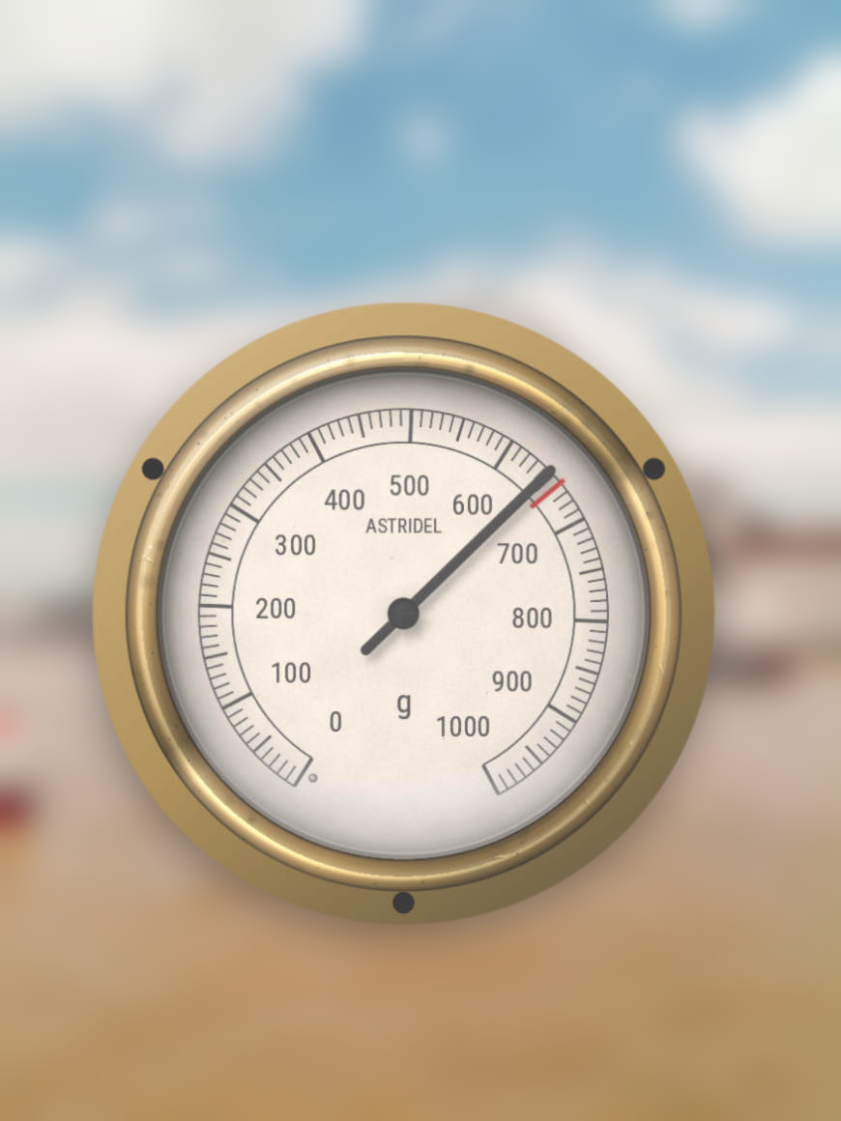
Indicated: 645g
